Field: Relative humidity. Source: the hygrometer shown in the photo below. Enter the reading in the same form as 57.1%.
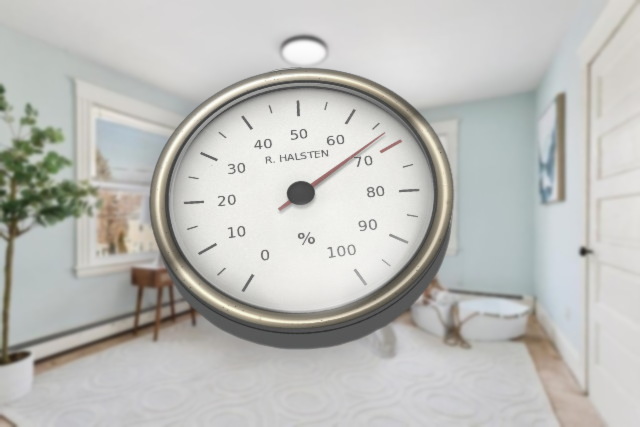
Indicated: 67.5%
